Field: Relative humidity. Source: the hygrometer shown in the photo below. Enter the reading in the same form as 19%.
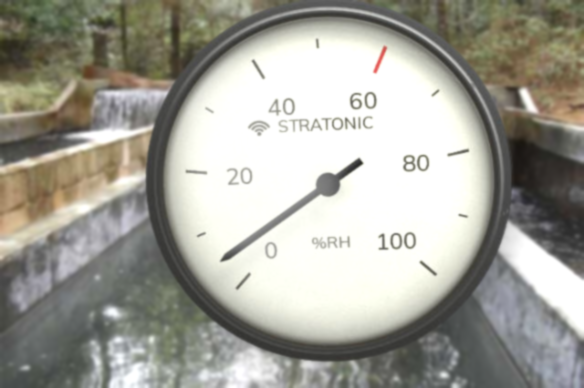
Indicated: 5%
